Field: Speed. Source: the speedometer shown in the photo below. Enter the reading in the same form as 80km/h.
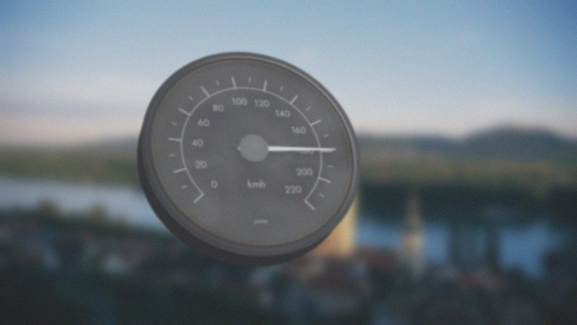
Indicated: 180km/h
